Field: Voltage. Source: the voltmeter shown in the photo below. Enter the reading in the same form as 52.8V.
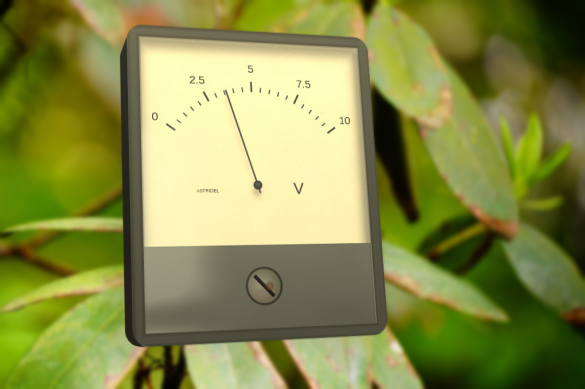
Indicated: 3.5V
